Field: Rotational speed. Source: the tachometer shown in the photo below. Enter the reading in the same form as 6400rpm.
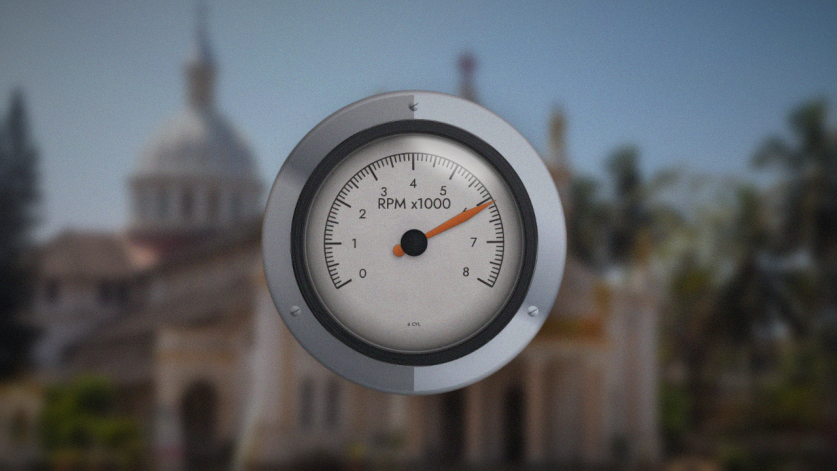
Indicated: 6100rpm
